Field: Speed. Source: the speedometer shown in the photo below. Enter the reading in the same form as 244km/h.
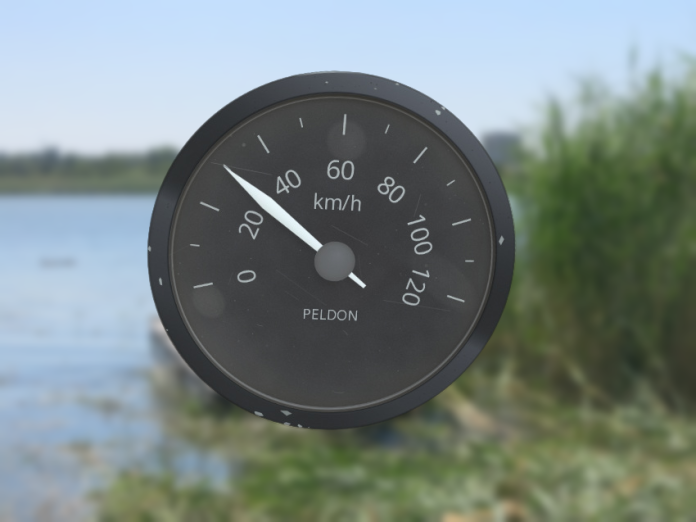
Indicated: 30km/h
